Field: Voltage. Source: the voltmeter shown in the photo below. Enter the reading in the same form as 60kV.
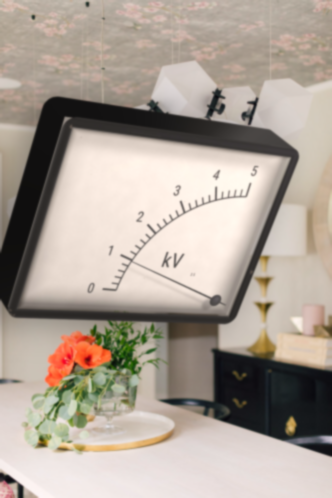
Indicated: 1kV
